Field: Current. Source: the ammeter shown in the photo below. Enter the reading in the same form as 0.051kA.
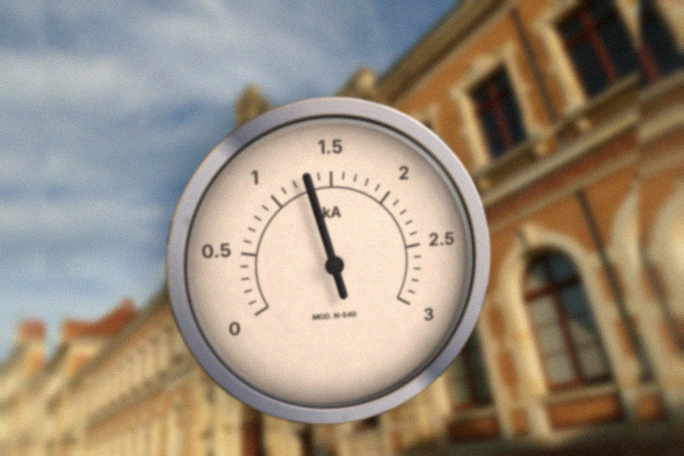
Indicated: 1.3kA
